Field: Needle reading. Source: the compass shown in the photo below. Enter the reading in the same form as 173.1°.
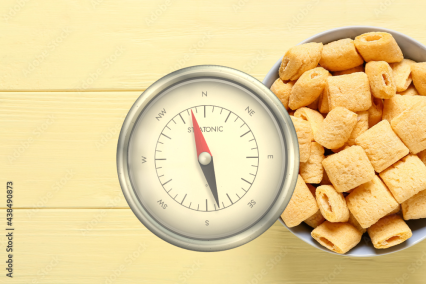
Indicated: 345°
